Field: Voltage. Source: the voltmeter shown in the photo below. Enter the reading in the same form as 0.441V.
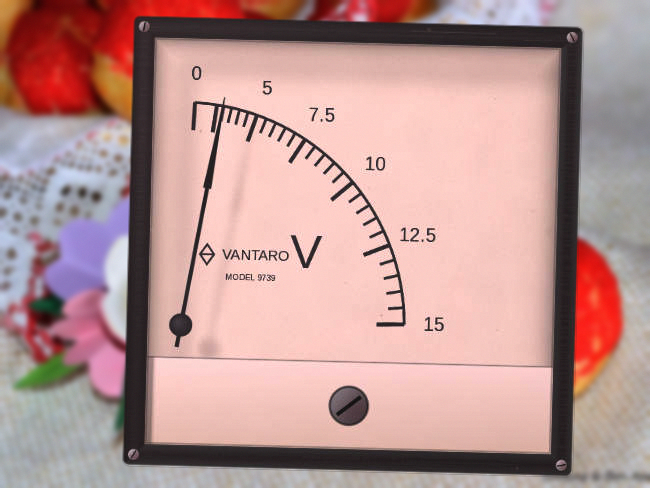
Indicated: 3V
